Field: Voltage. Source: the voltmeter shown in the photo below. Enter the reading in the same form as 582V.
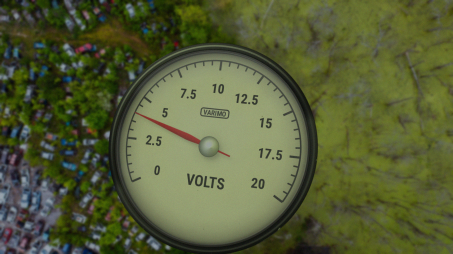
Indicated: 4V
